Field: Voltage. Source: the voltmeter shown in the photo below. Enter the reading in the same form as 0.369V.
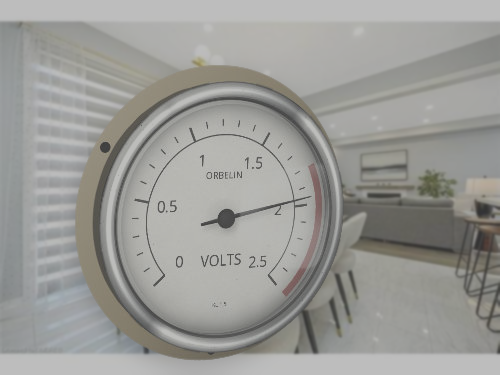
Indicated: 1.95V
